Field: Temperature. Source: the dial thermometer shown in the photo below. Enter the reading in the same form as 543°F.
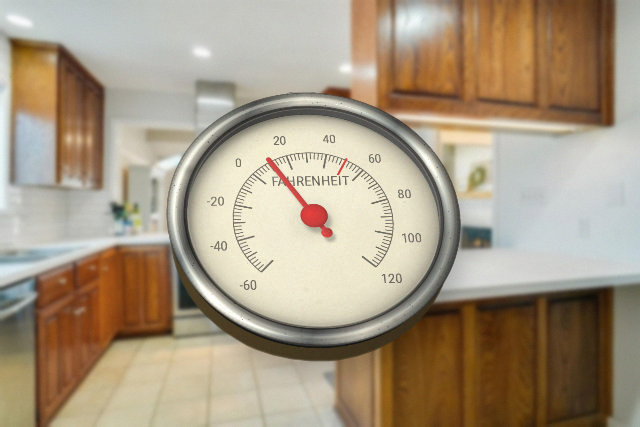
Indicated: 10°F
